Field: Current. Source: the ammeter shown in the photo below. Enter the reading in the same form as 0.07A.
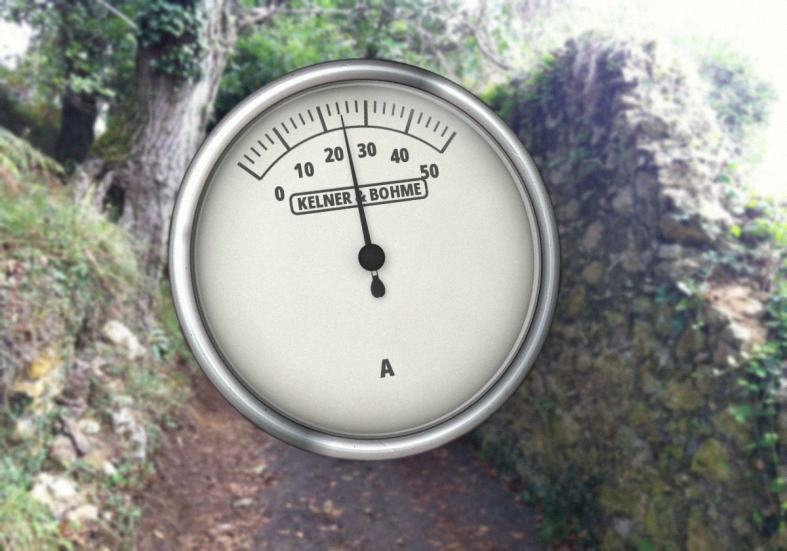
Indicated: 24A
